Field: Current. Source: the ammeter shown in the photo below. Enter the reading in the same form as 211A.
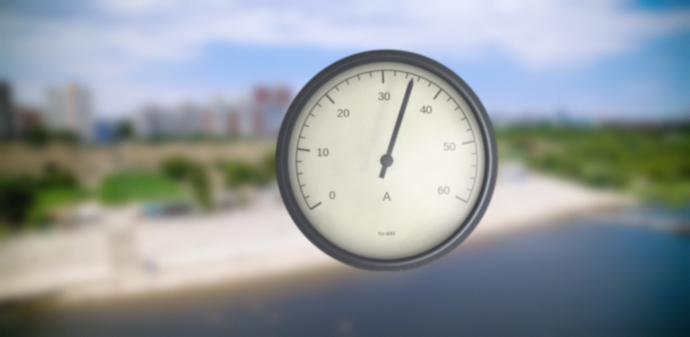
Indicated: 35A
